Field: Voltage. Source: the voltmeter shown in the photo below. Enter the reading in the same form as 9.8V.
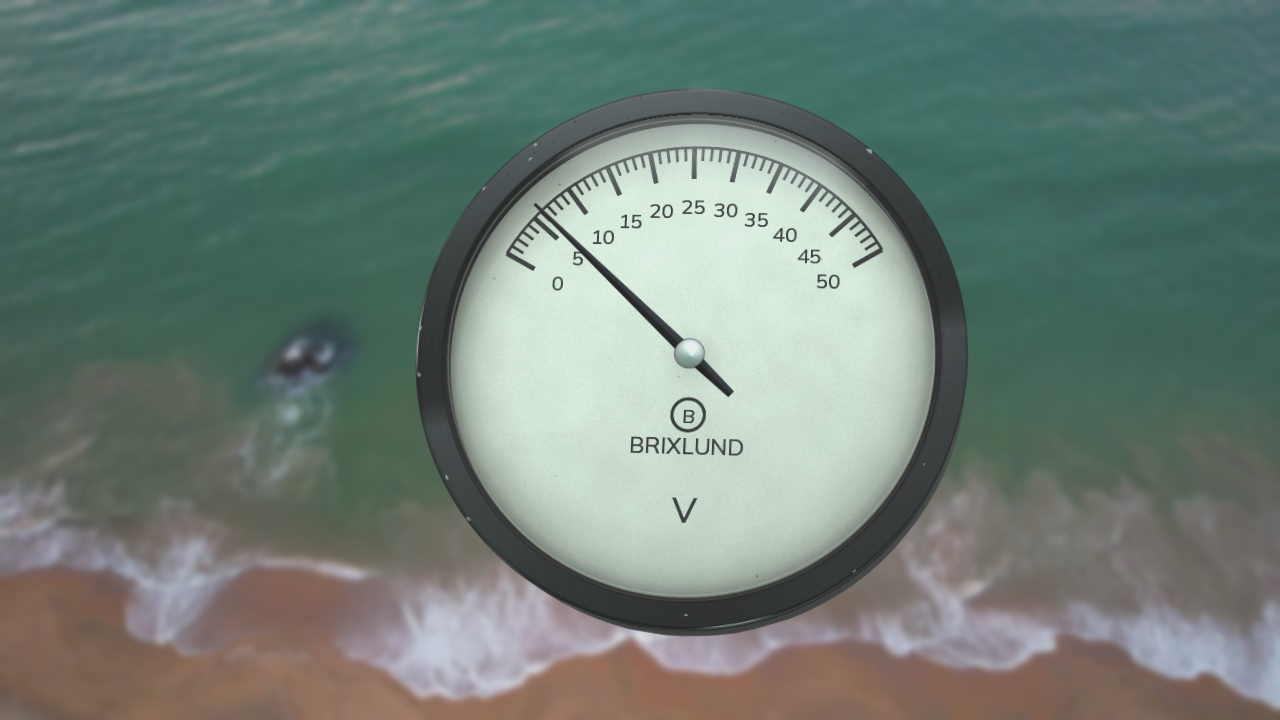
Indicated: 6V
